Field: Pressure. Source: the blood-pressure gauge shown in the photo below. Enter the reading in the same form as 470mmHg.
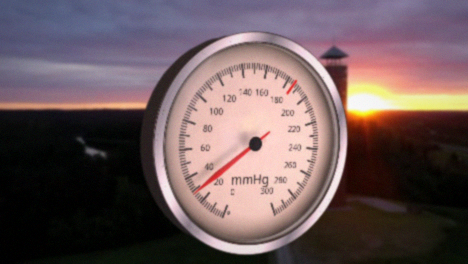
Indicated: 30mmHg
